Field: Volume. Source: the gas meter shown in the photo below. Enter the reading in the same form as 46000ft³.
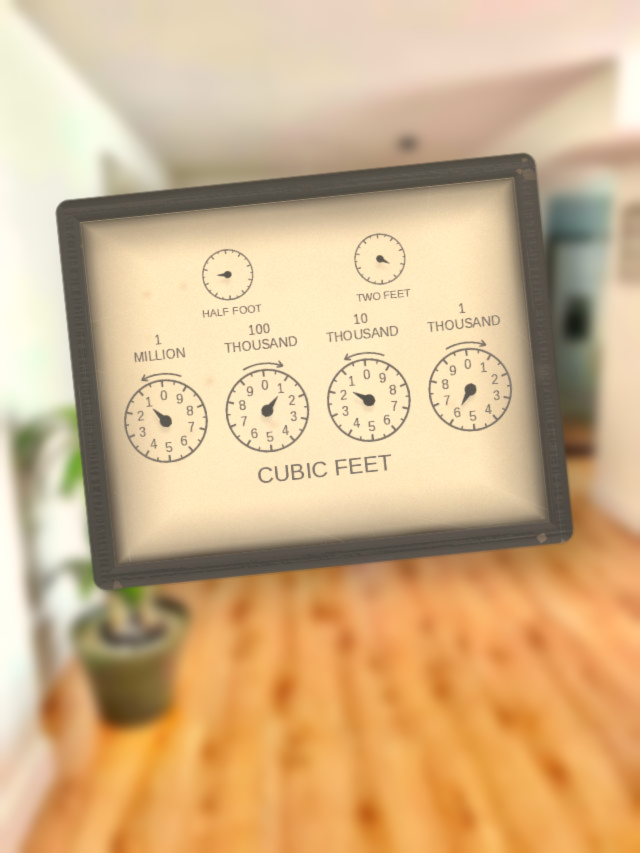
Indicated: 111600ft³
